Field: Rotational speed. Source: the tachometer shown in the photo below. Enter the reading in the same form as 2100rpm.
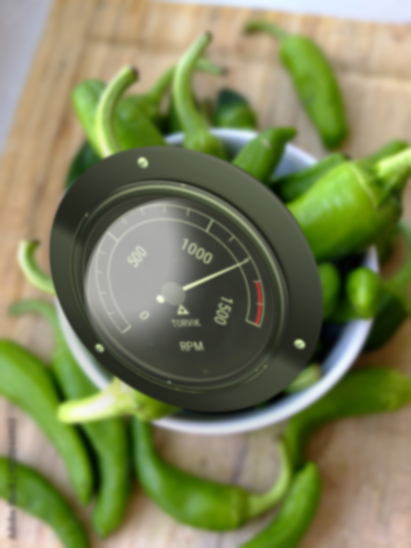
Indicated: 1200rpm
